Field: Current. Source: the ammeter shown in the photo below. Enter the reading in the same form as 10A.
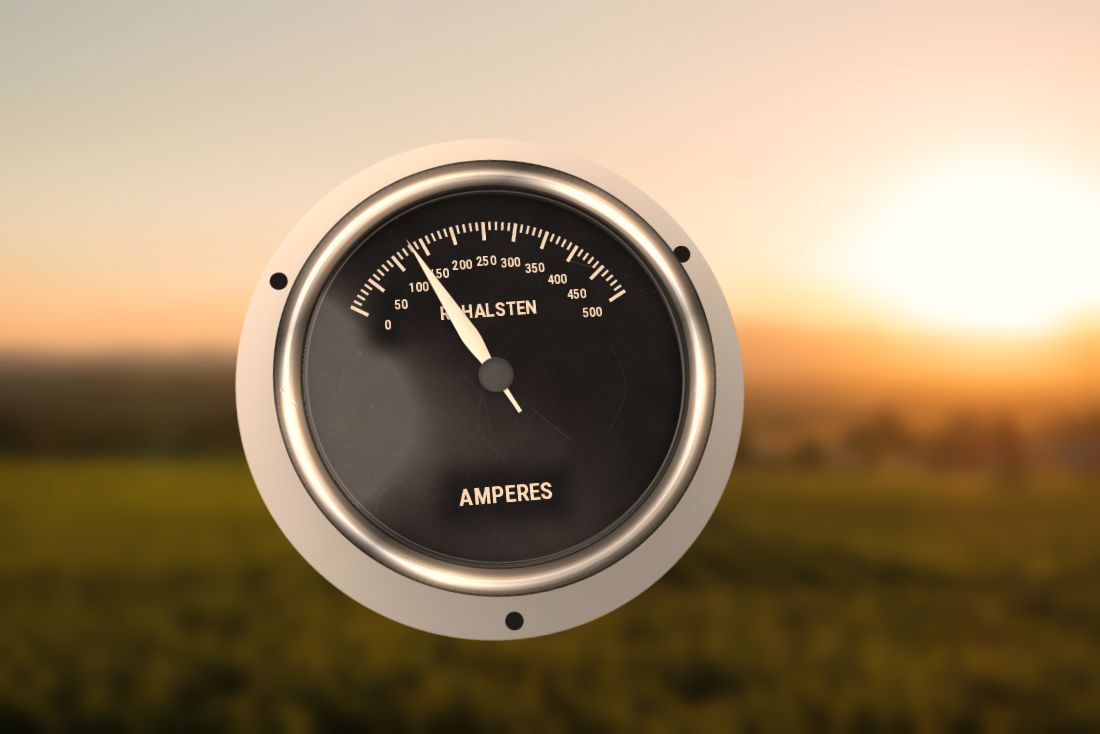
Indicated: 130A
